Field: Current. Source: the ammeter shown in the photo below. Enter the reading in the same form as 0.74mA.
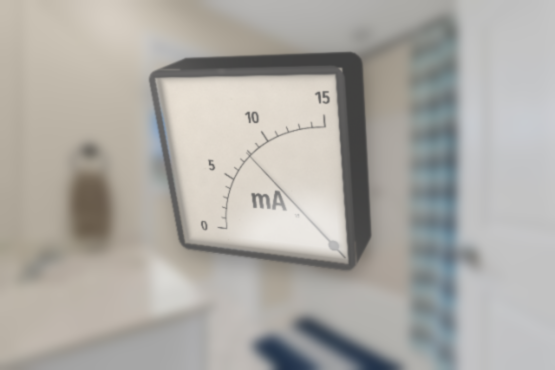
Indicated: 8mA
